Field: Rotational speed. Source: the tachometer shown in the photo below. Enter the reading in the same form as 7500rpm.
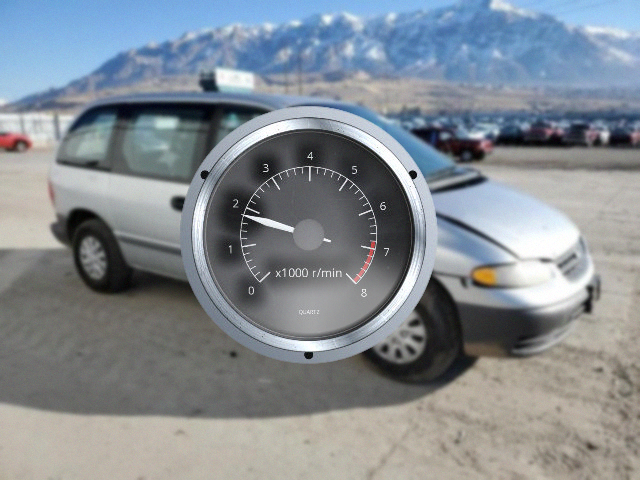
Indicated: 1800rpm
